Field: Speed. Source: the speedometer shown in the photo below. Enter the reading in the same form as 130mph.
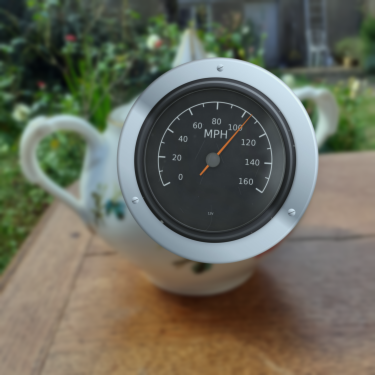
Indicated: 105mph
